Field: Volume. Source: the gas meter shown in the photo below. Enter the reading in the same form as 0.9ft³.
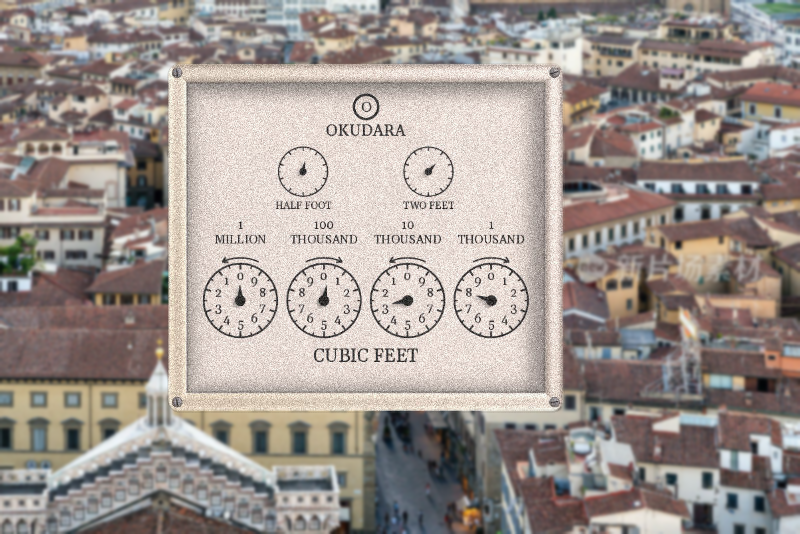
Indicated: 2800ft³
